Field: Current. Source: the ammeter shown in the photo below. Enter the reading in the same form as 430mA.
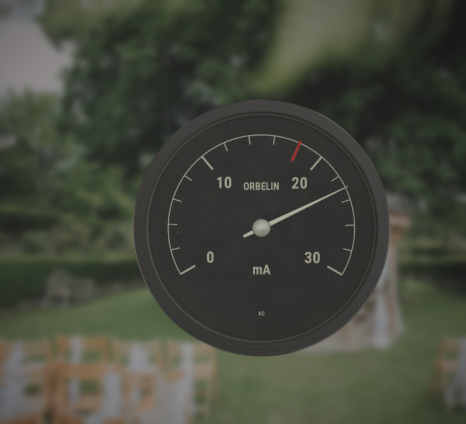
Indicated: 23mA
